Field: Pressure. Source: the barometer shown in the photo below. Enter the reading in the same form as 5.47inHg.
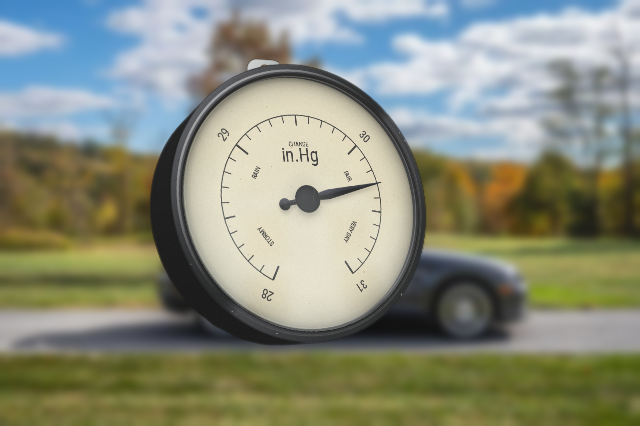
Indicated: 30.3inHg
